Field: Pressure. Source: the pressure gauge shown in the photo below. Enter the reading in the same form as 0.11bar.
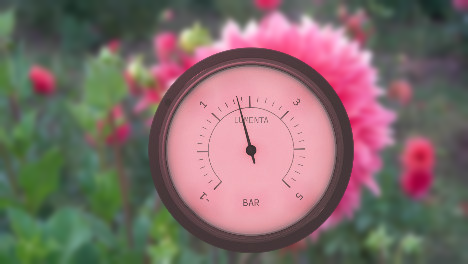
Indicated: 1.7bar
